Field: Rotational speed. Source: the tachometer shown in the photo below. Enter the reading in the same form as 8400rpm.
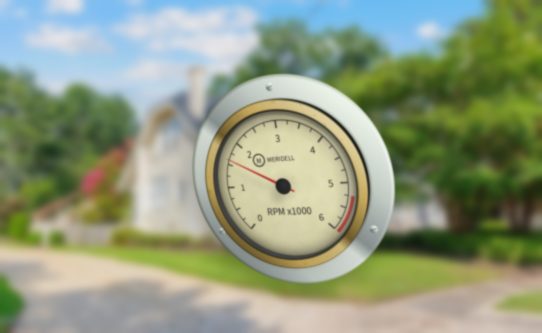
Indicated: 1625rpm
